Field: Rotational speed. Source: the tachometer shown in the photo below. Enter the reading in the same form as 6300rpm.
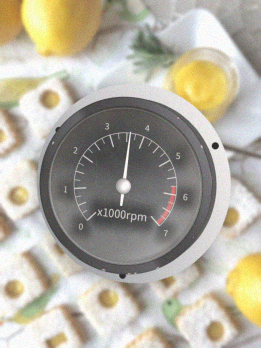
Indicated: 3625rpm
